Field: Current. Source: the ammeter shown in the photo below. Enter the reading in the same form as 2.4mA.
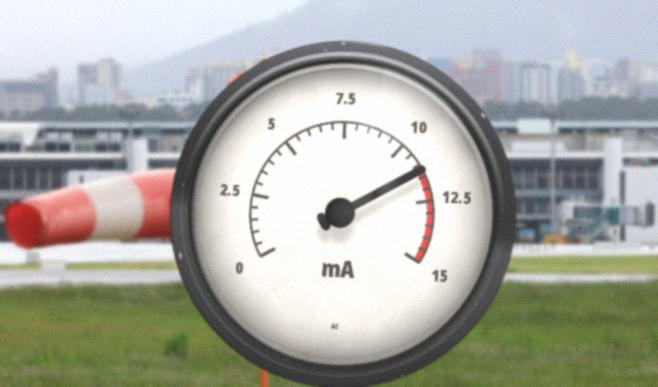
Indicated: 11.25mA
